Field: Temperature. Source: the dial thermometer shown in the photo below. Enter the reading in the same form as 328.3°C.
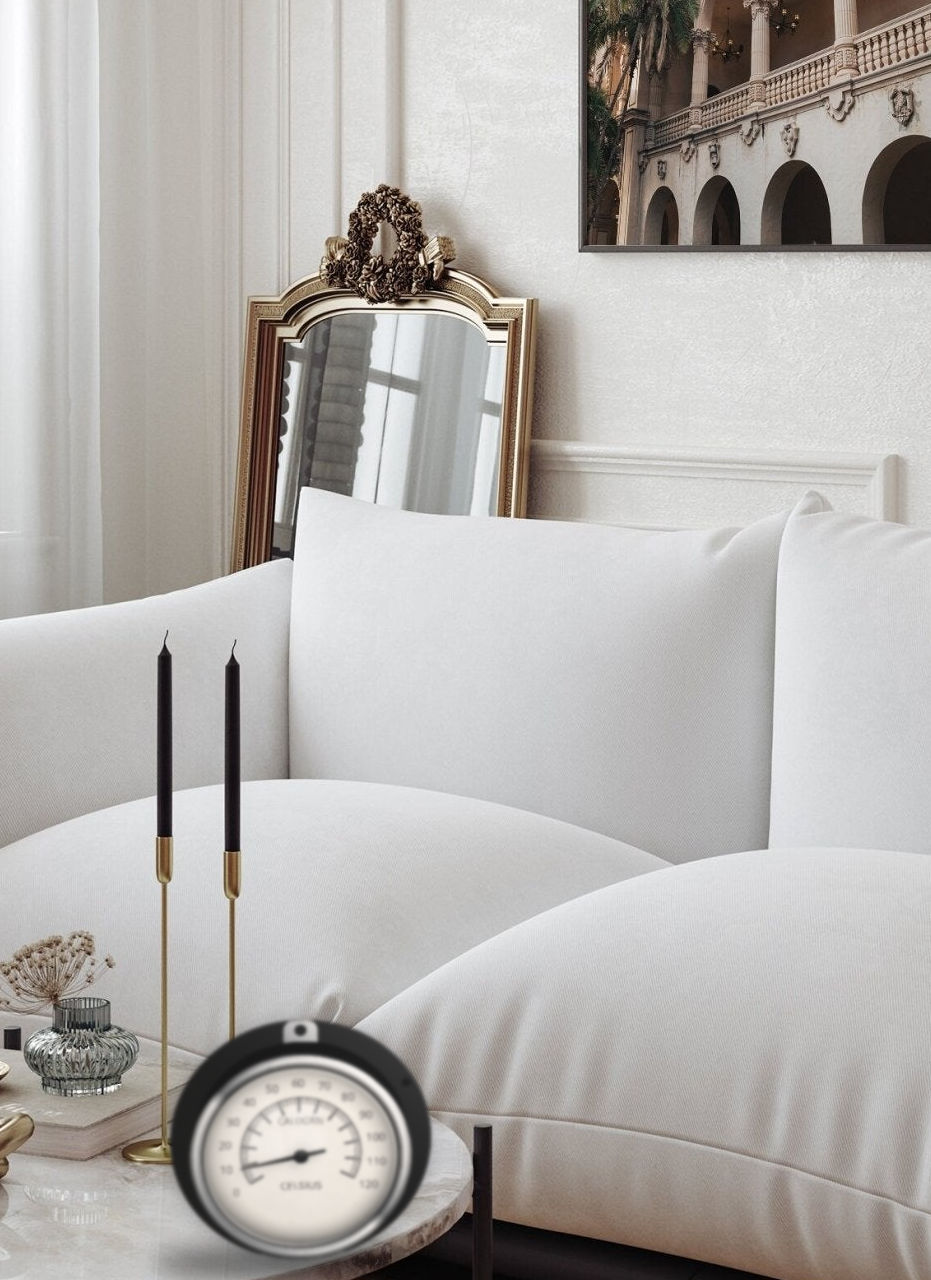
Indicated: 10°C
